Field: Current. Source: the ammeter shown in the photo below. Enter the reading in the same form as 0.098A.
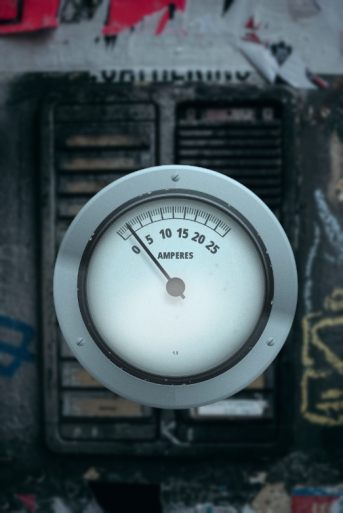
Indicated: 2.5A
